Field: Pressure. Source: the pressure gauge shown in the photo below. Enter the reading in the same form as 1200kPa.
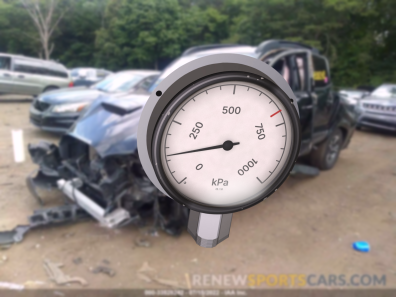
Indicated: 125kPa
